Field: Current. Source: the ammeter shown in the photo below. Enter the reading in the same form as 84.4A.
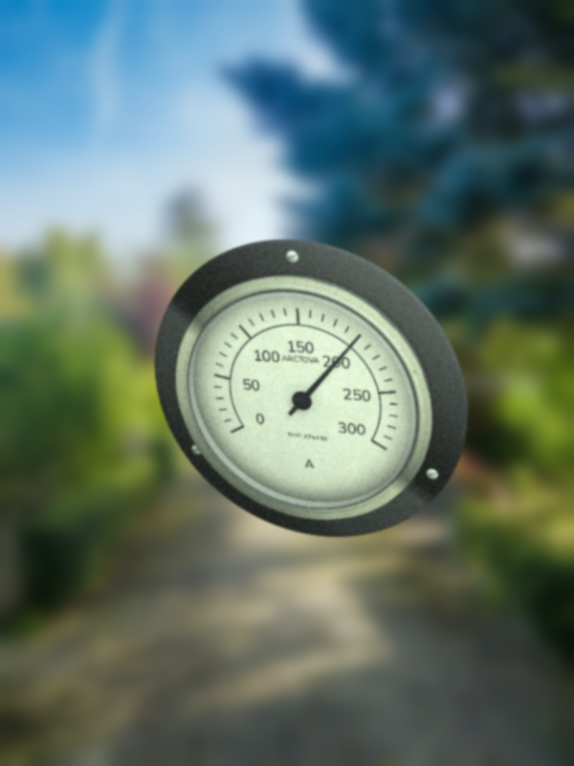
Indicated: 200A
